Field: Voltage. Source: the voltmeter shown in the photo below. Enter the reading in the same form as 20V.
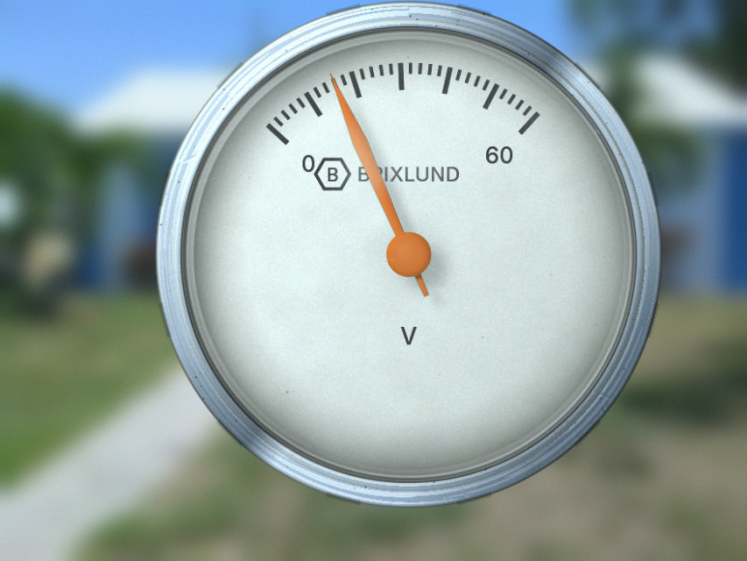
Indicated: 16V
